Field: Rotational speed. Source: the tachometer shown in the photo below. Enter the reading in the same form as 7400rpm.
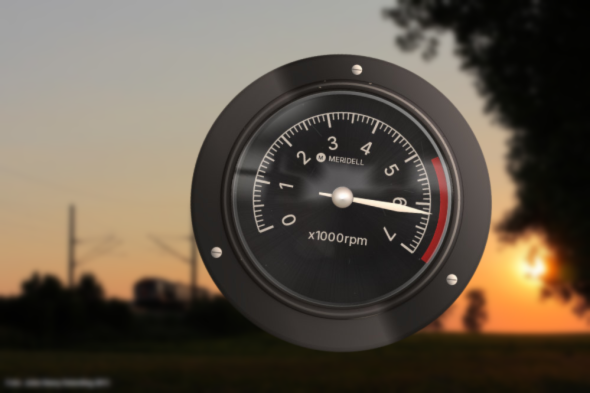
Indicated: 6200rpm
